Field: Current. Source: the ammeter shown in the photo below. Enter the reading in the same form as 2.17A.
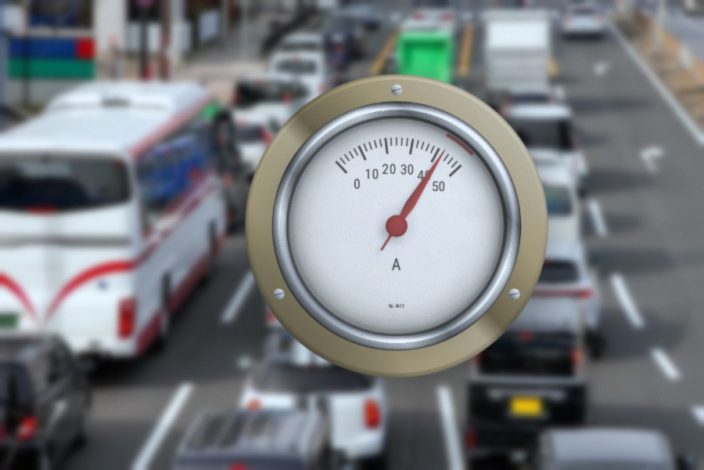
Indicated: 42A
